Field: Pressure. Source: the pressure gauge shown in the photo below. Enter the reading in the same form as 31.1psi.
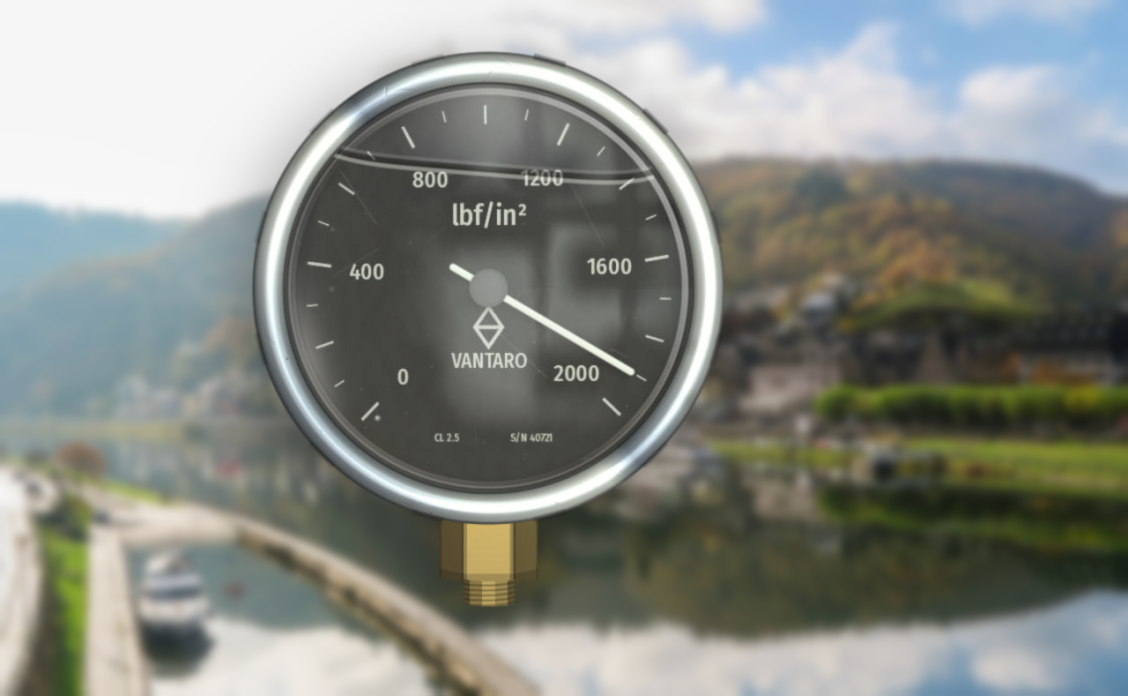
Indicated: 1900psi
